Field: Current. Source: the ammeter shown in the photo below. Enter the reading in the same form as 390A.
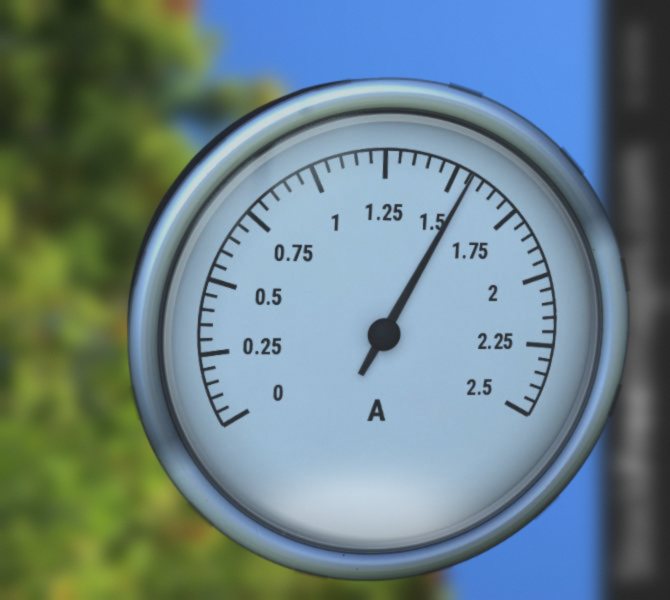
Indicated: 1.55A
